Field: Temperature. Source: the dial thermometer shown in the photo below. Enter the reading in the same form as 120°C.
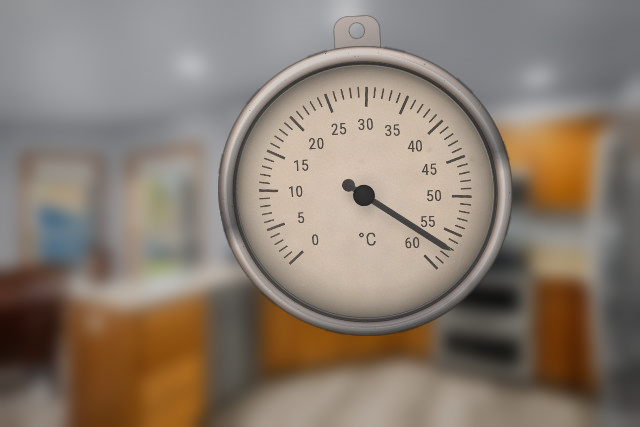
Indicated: 57°C
